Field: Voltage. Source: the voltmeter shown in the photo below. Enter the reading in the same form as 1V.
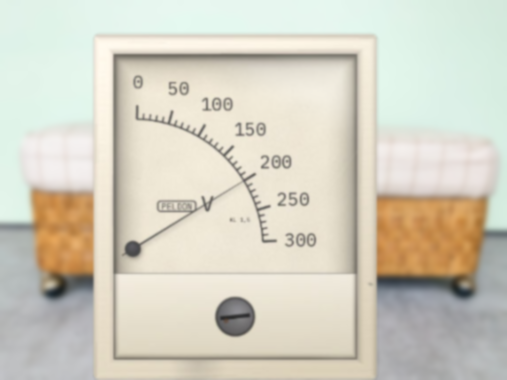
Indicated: 200V
